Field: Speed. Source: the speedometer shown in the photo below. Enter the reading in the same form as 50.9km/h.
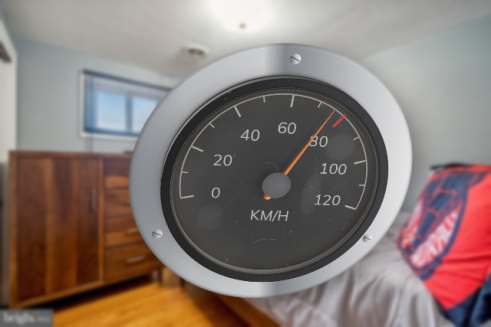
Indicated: 75km/h
